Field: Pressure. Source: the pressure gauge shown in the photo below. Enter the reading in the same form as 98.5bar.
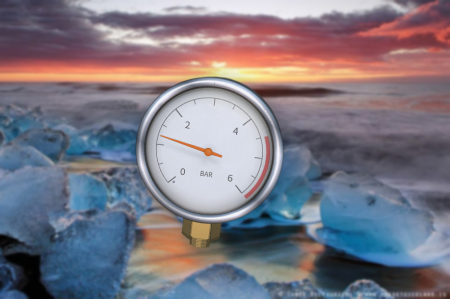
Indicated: 1.25bar
